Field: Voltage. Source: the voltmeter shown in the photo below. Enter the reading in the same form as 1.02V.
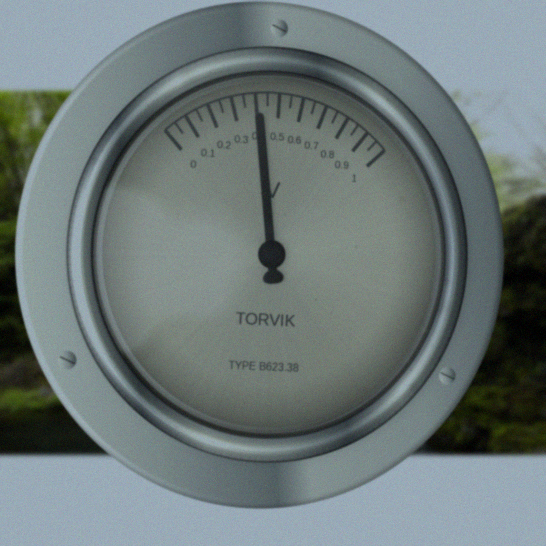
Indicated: 0.4V
